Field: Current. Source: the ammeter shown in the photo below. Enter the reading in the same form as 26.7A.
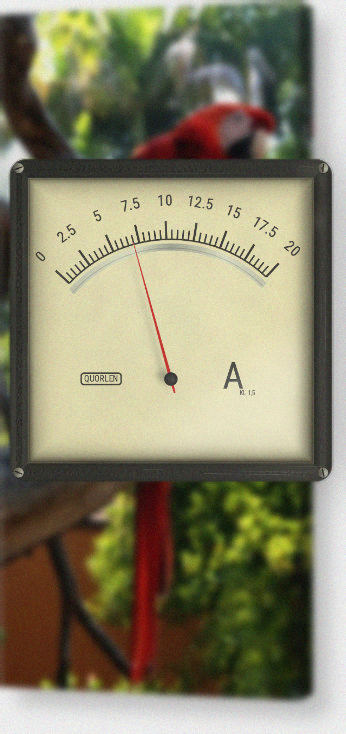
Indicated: 7A
